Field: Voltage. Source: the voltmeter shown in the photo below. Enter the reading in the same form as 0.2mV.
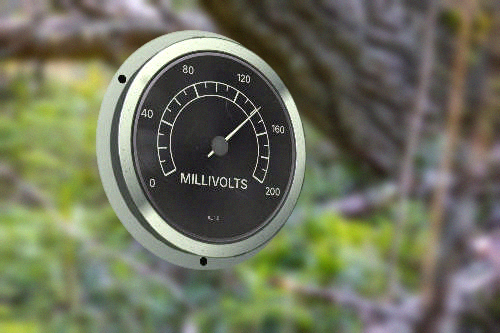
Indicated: 140mV
